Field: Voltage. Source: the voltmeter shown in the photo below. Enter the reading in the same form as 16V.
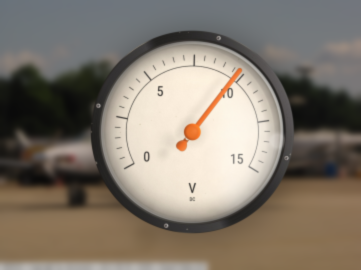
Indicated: 9.75V
